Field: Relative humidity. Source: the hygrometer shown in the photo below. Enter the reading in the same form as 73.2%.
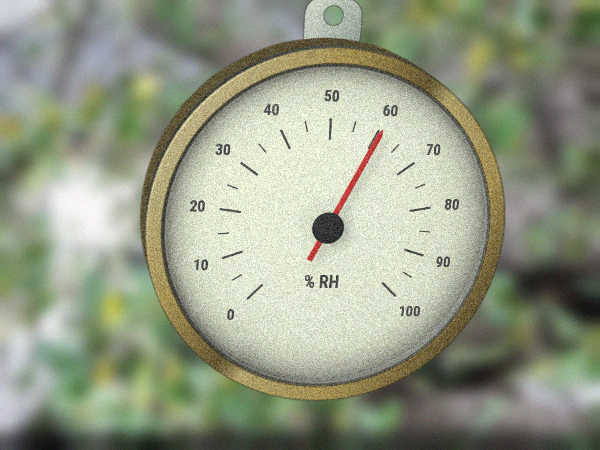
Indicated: 60%
